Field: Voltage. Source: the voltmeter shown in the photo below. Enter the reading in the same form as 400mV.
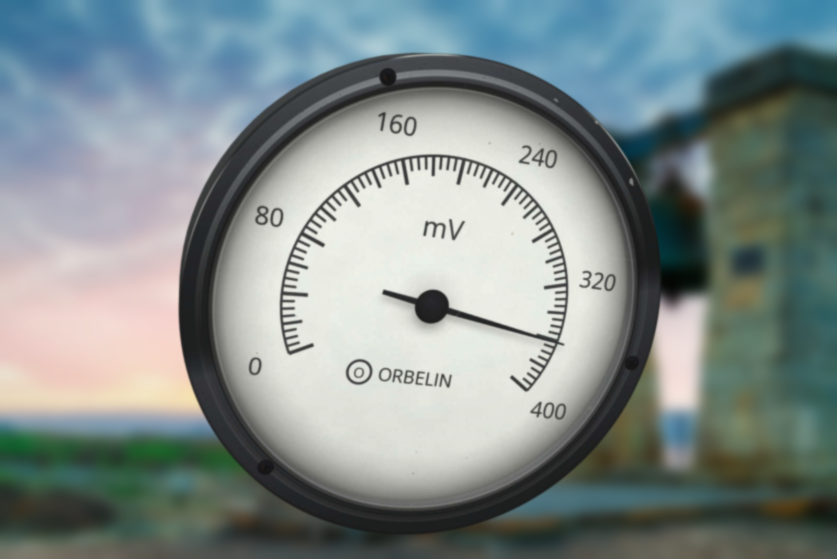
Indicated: 360mV
